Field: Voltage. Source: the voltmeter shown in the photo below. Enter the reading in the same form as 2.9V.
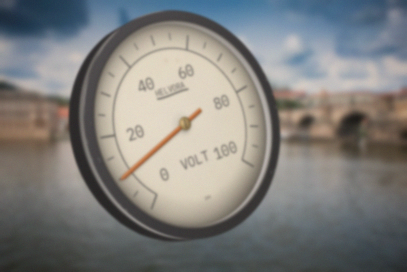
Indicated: 10V
